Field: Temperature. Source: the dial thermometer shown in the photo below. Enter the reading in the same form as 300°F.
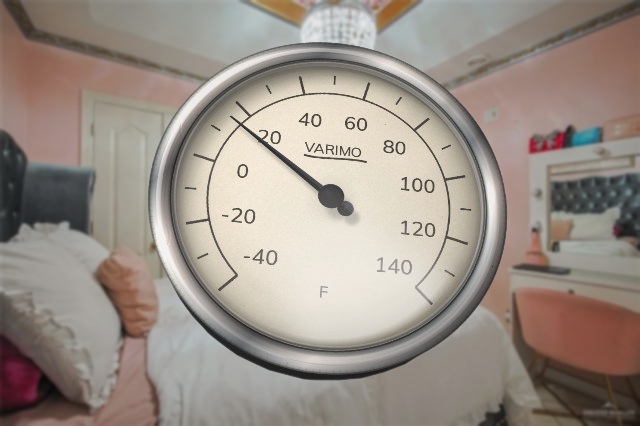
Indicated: 15°F
